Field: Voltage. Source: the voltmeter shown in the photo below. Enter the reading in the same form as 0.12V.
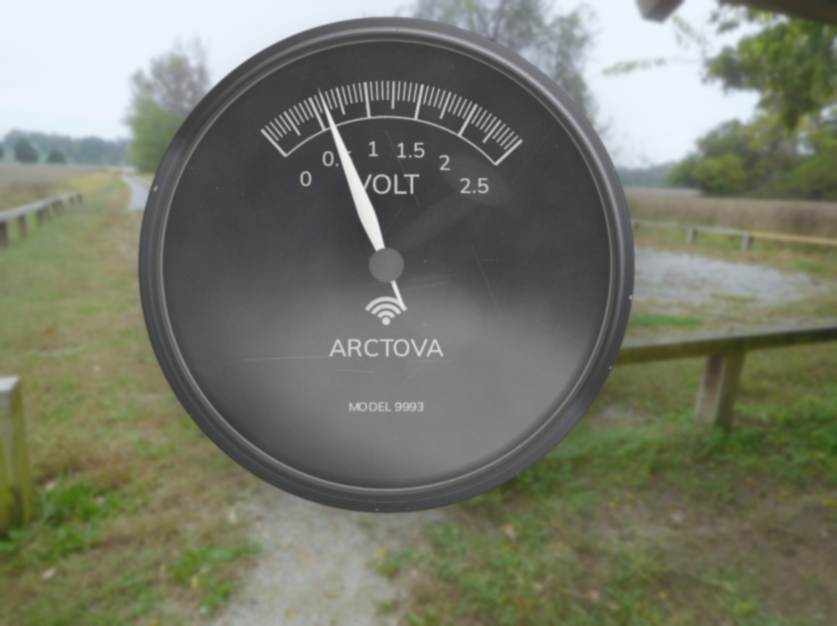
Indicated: 0.6V
